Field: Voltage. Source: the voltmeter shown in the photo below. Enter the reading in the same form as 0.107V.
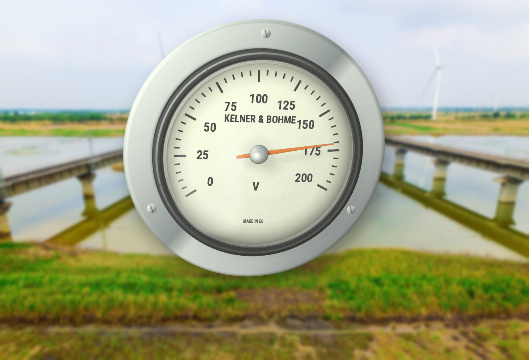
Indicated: 170V
